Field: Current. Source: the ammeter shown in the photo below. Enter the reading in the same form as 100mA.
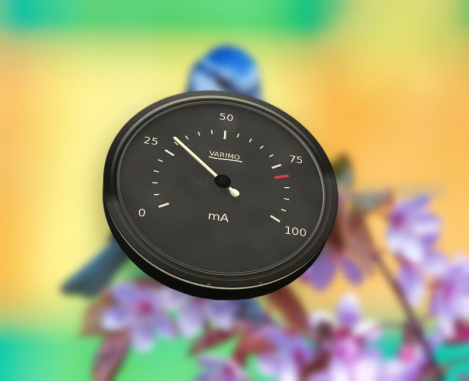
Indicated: 30mA
